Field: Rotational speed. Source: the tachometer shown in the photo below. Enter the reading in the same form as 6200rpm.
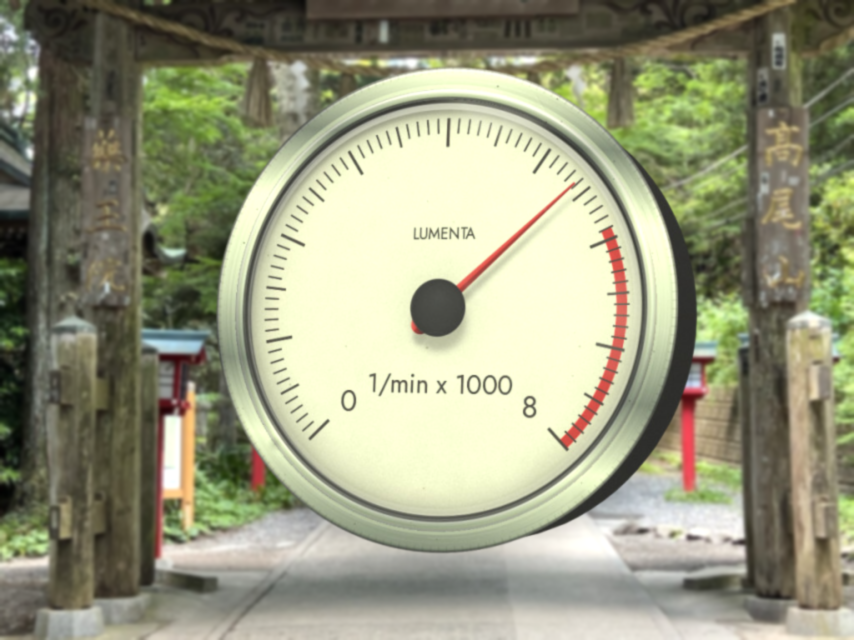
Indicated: 5400rpm
